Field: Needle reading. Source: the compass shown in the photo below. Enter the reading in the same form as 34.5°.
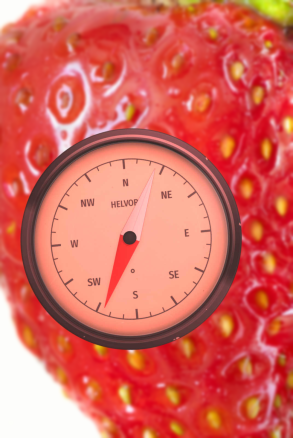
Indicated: 205°
